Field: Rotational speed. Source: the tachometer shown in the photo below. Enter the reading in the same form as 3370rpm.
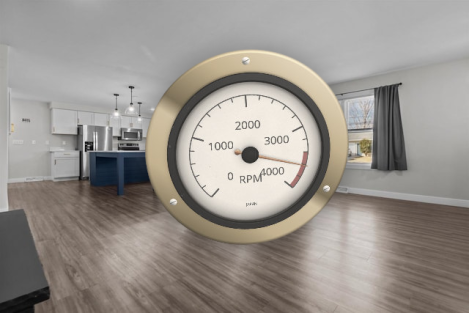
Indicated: 3600rpm
